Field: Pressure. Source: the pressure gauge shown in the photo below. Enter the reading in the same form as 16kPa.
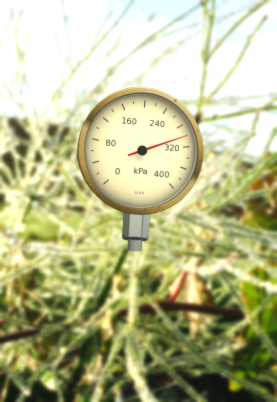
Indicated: 300kPa
